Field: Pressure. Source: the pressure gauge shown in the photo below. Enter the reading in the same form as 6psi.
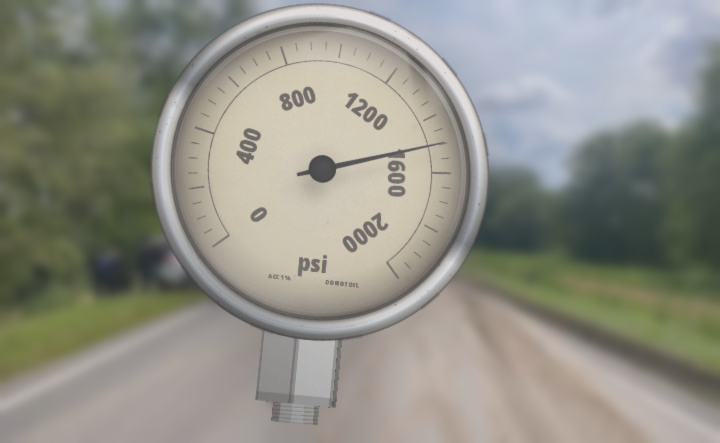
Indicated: 1500psi
